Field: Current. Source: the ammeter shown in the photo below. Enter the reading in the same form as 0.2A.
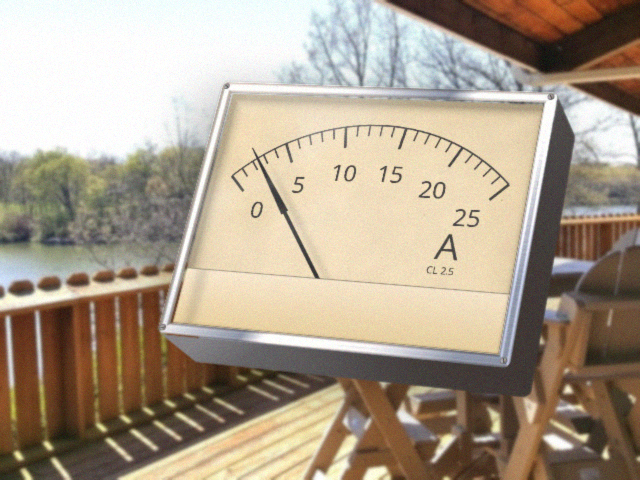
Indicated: 2.5A
